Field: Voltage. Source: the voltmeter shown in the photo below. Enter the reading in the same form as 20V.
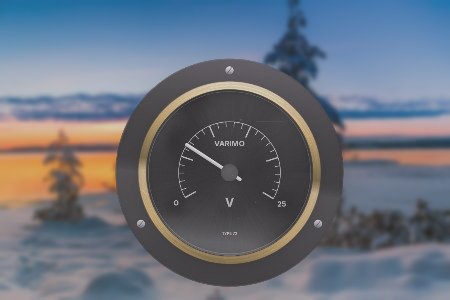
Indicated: 6.5V
